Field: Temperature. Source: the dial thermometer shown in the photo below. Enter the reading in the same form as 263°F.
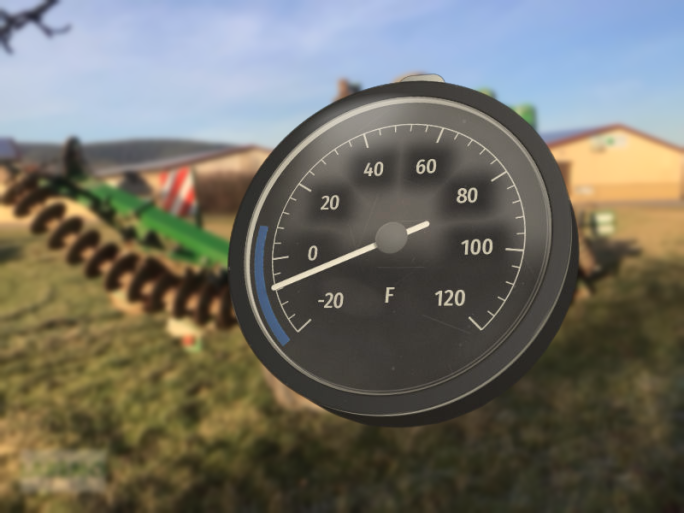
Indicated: -8°F
